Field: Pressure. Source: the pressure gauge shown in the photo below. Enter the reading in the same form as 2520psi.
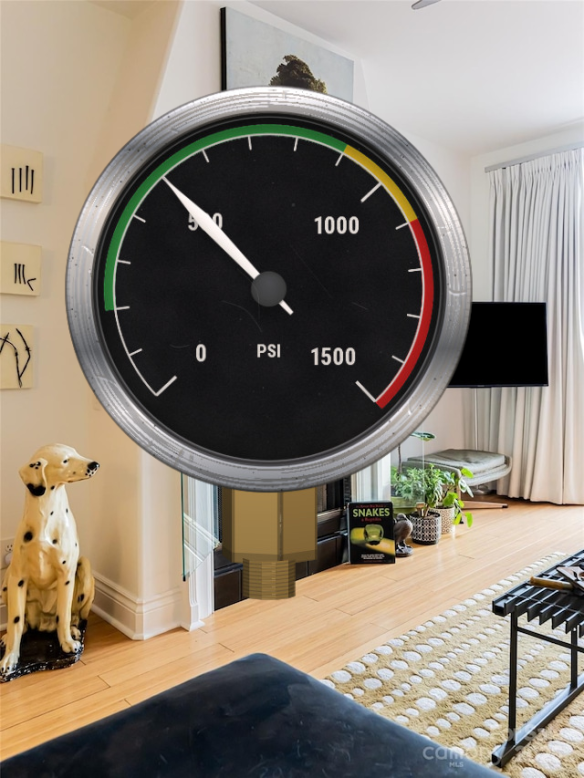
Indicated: 500psi
